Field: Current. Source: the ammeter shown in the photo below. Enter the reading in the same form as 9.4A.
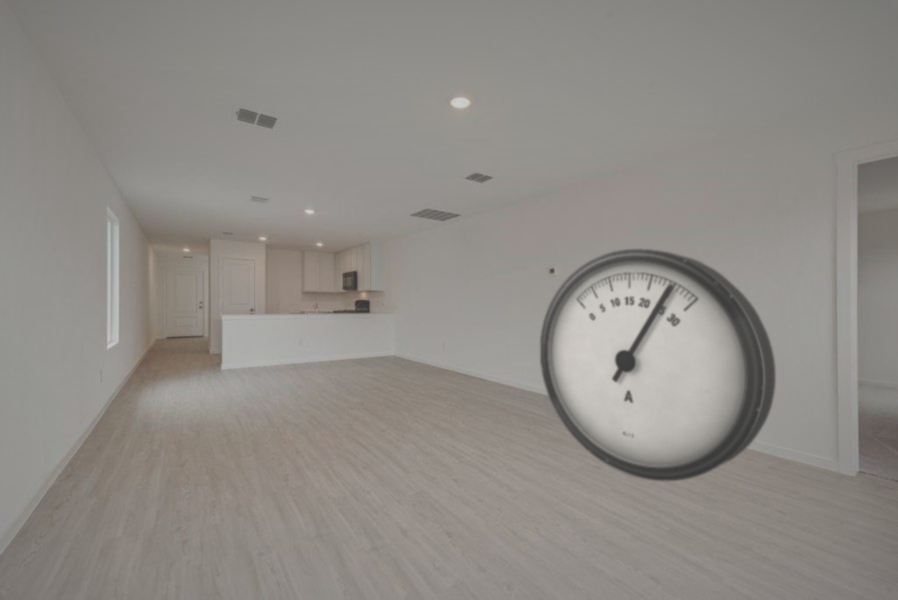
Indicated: 25A
